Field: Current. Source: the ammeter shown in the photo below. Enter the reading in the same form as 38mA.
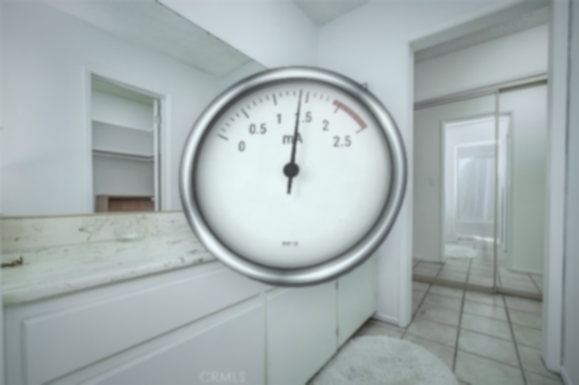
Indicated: 1.4mA
